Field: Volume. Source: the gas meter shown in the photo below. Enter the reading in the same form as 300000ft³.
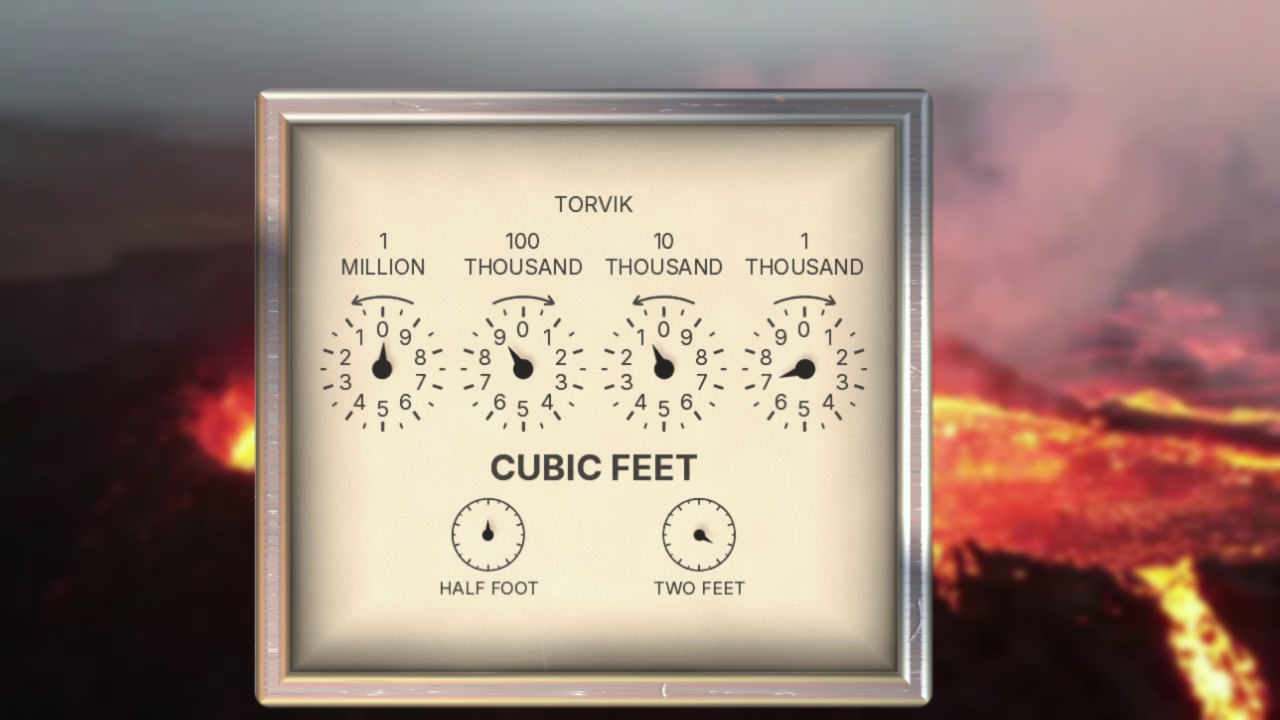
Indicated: 990700ft³
